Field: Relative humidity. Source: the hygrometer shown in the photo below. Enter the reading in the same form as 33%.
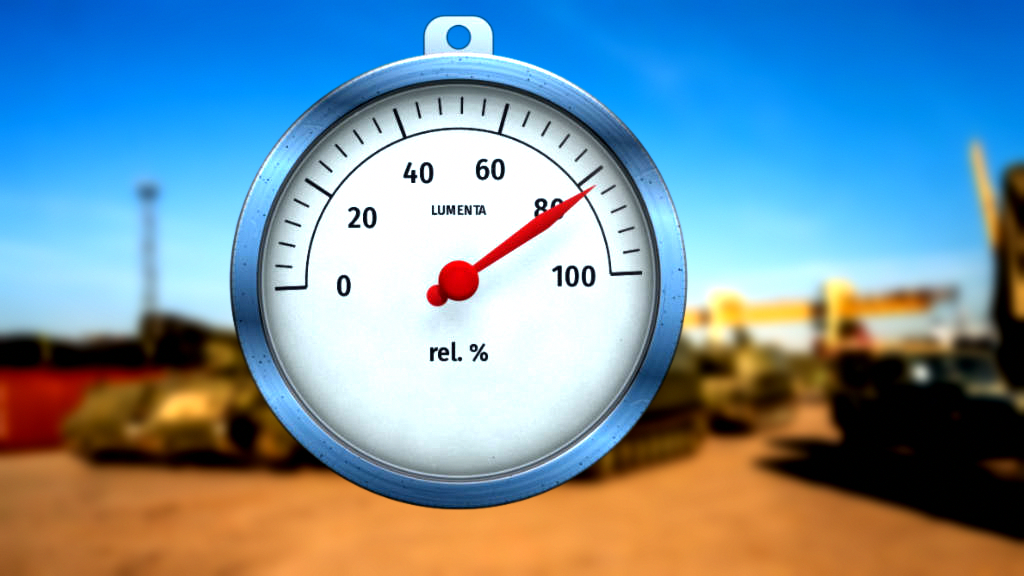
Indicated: 82%
